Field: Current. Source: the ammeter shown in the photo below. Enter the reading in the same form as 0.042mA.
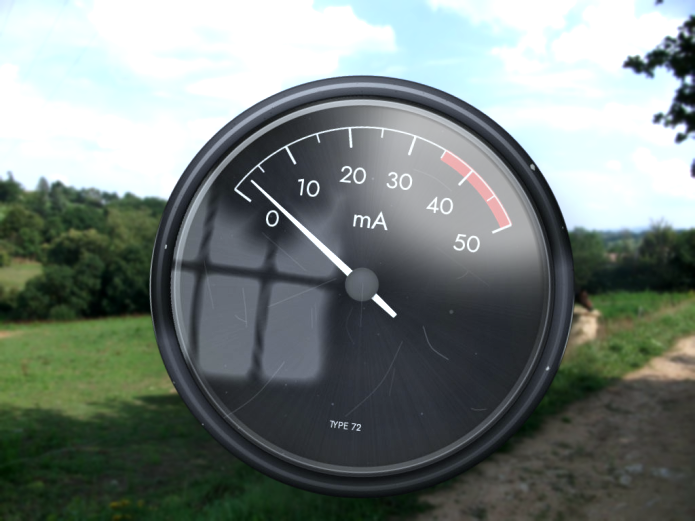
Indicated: 2.5mA
